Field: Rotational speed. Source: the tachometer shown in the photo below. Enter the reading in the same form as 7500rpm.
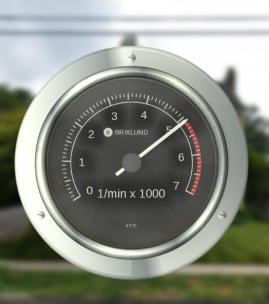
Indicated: 5100rpm
